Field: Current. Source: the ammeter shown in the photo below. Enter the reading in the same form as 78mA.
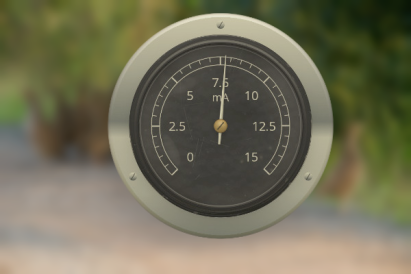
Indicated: 7.75mA
